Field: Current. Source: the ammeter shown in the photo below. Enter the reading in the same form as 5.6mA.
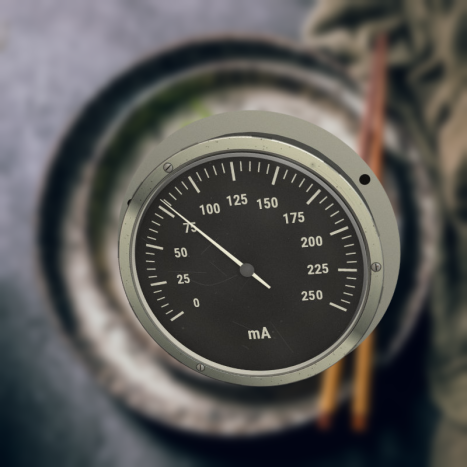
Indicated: 80mA
